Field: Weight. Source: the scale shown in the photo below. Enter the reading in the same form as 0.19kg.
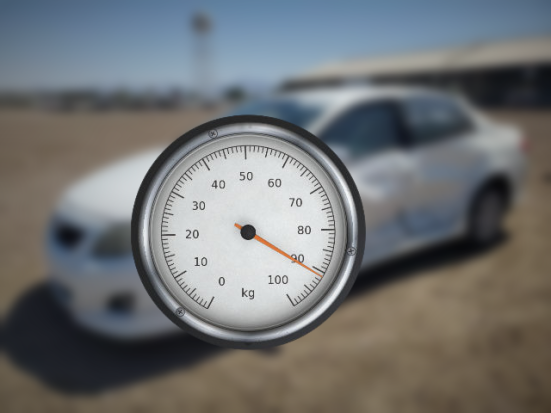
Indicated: 91kg
